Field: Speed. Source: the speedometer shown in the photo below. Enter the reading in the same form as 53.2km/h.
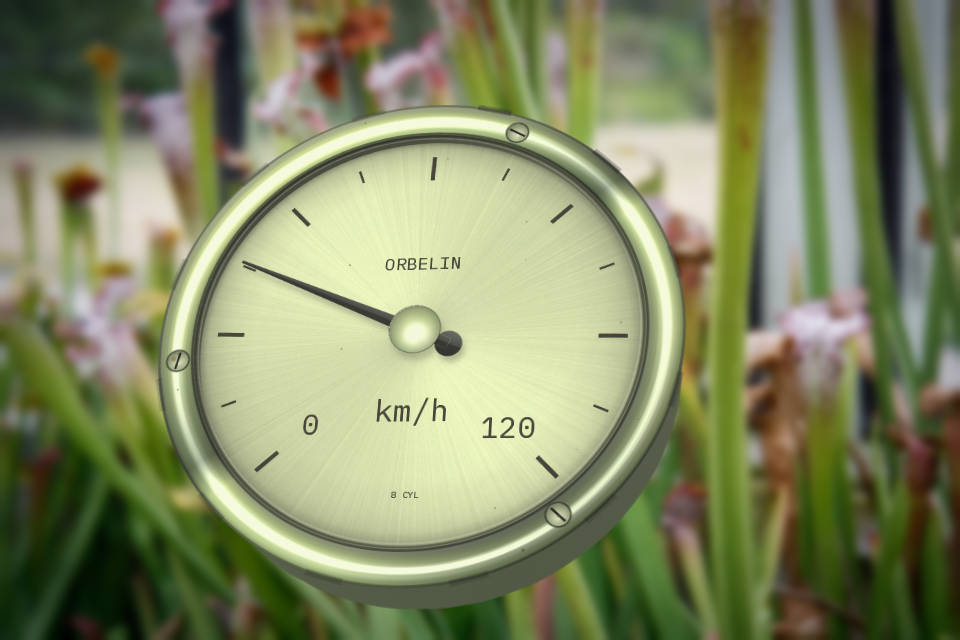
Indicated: 30km/h
